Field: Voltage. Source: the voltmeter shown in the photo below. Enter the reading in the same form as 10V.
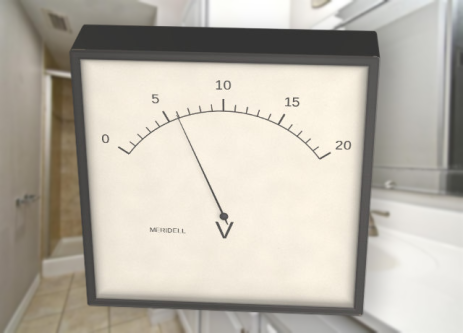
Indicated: 6V
